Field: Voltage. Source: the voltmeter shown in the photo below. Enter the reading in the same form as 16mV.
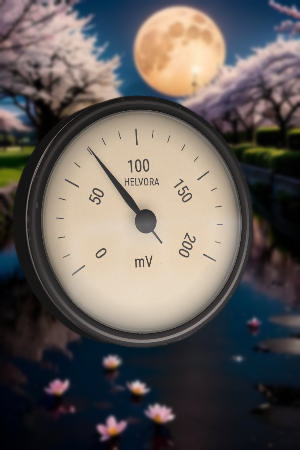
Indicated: 70mV
